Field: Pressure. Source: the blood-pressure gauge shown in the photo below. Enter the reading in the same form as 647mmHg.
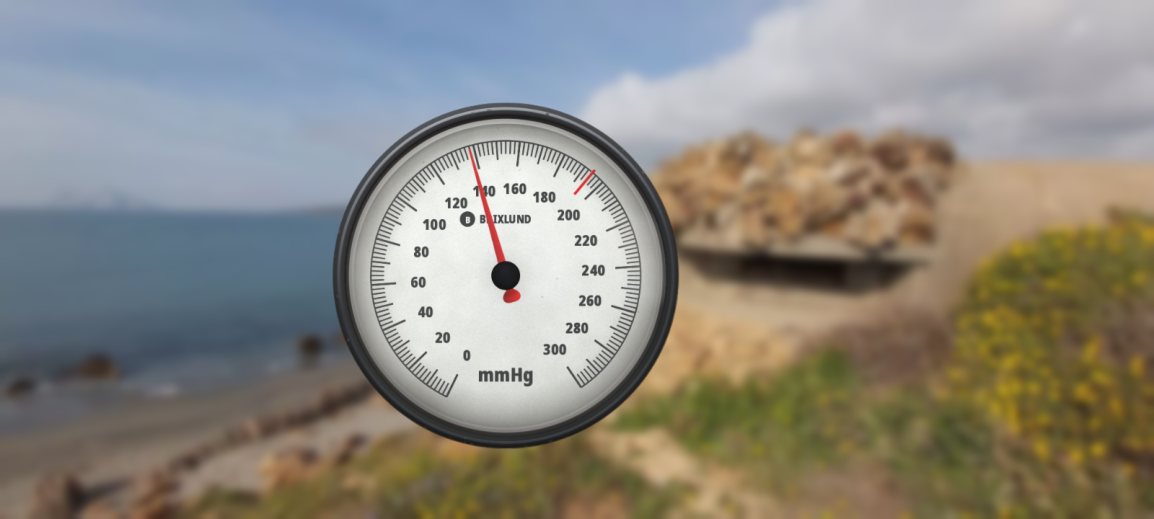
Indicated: 138mmHg
